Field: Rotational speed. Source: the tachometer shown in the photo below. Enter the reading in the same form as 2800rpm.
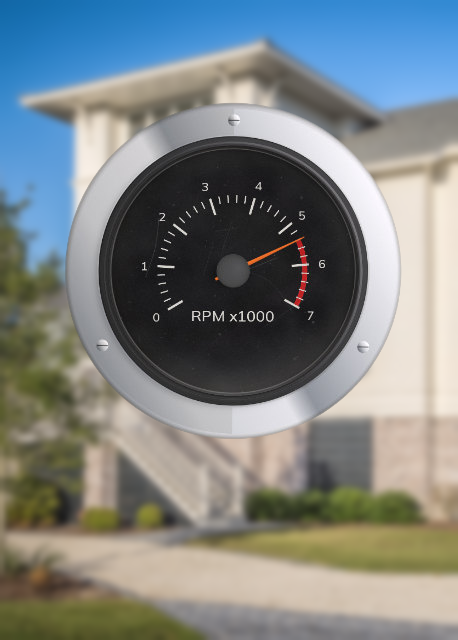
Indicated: 5400rpm
